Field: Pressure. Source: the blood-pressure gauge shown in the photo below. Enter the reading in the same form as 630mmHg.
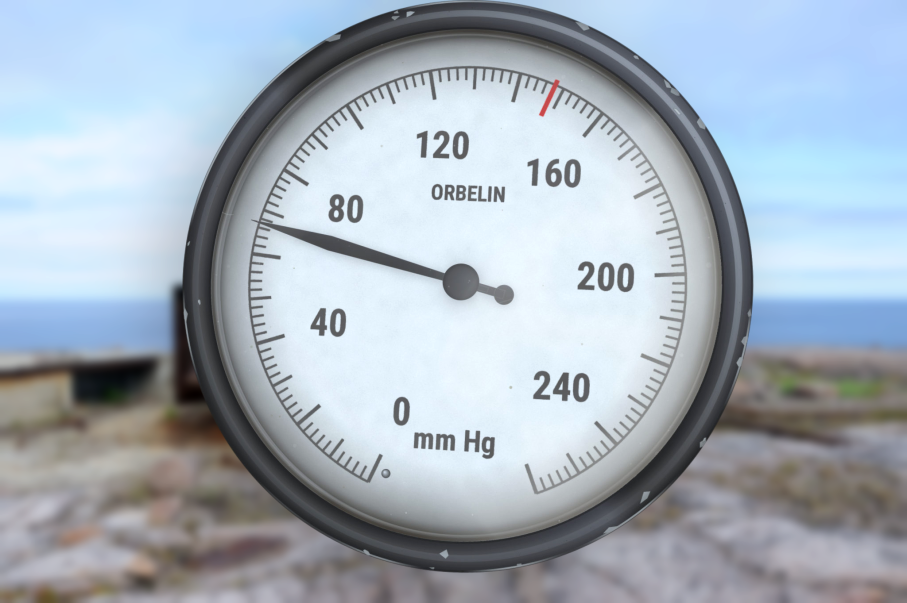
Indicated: 67mmHg
